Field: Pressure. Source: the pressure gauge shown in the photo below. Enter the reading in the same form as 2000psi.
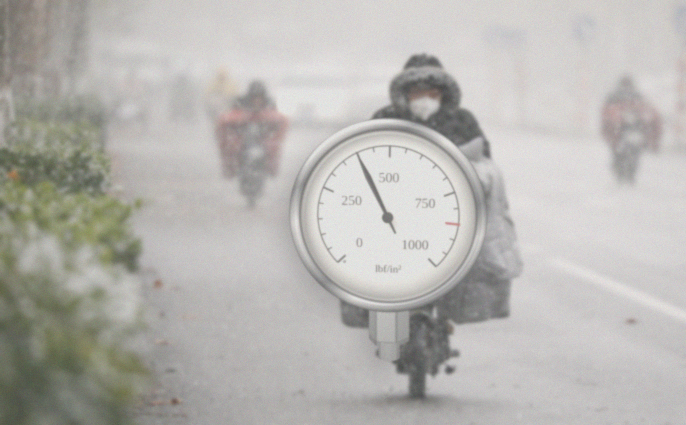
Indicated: 400psi
